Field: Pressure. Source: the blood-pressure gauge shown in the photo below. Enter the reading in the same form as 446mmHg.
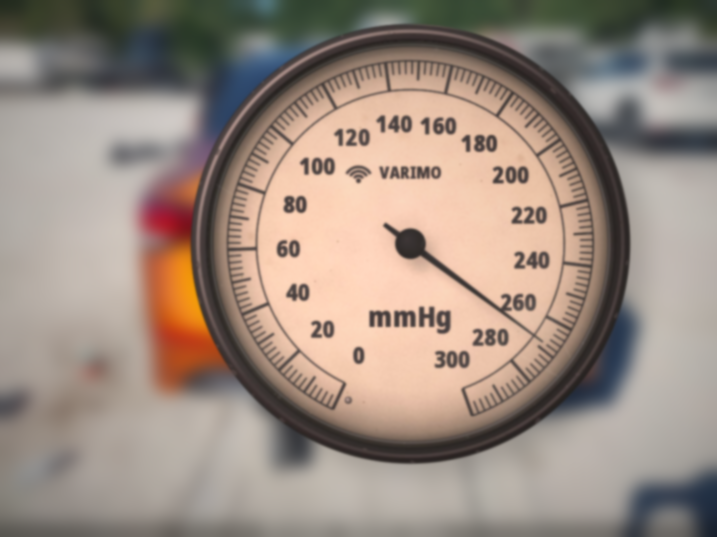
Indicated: 268mmHg
